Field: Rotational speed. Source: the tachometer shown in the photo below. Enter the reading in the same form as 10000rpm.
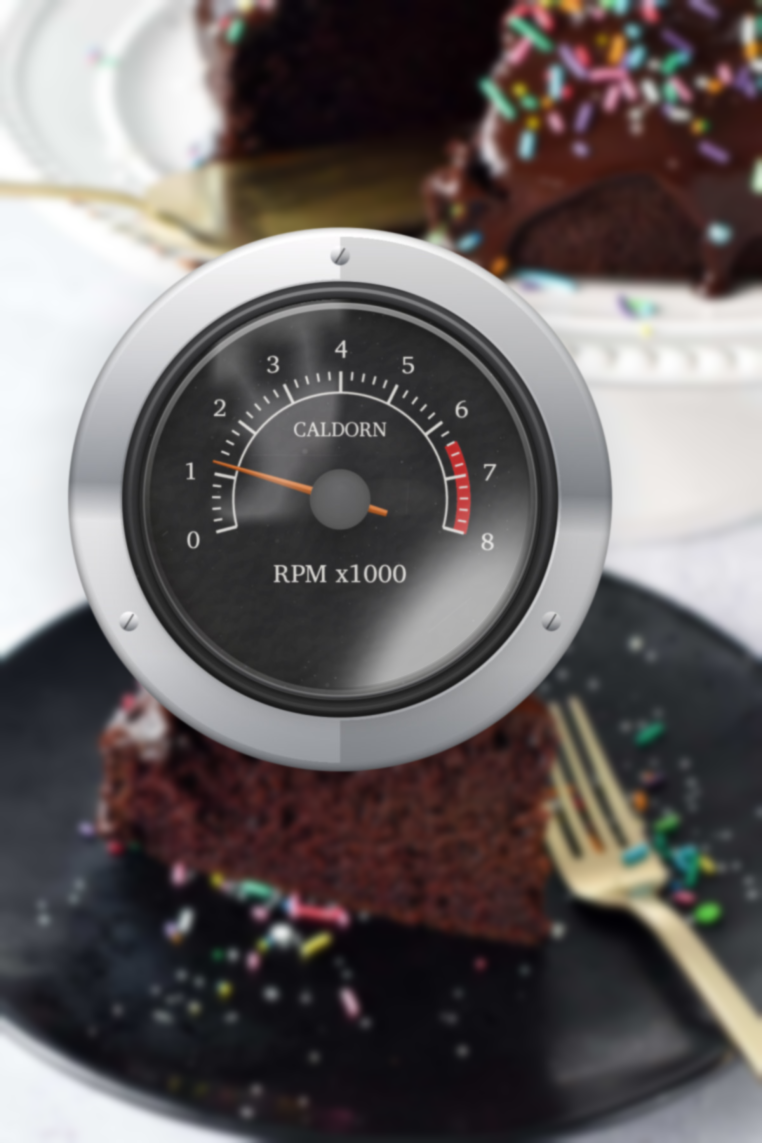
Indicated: 1200rpm
